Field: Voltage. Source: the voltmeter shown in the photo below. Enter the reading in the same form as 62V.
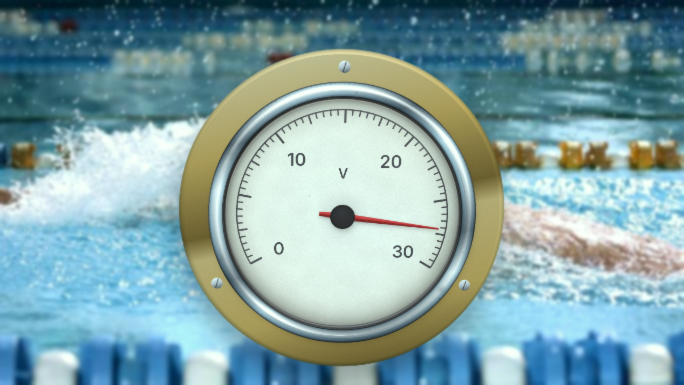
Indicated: 27V
